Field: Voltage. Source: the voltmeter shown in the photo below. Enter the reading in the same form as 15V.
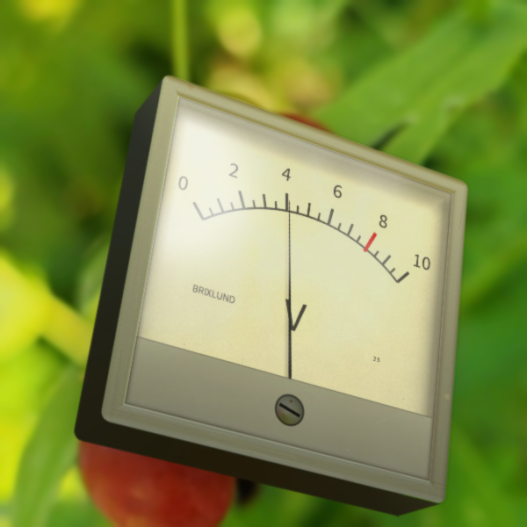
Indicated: 4V
